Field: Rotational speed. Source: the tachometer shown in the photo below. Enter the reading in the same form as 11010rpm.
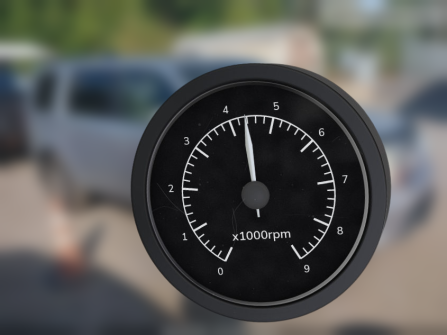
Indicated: 4400rpm
